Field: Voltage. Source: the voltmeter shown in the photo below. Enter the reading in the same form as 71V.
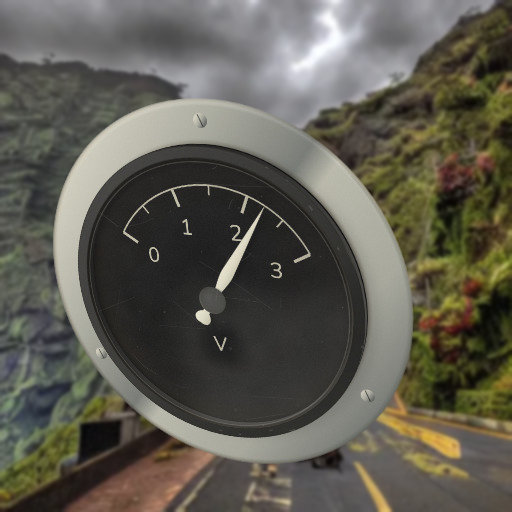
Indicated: 2.25V
